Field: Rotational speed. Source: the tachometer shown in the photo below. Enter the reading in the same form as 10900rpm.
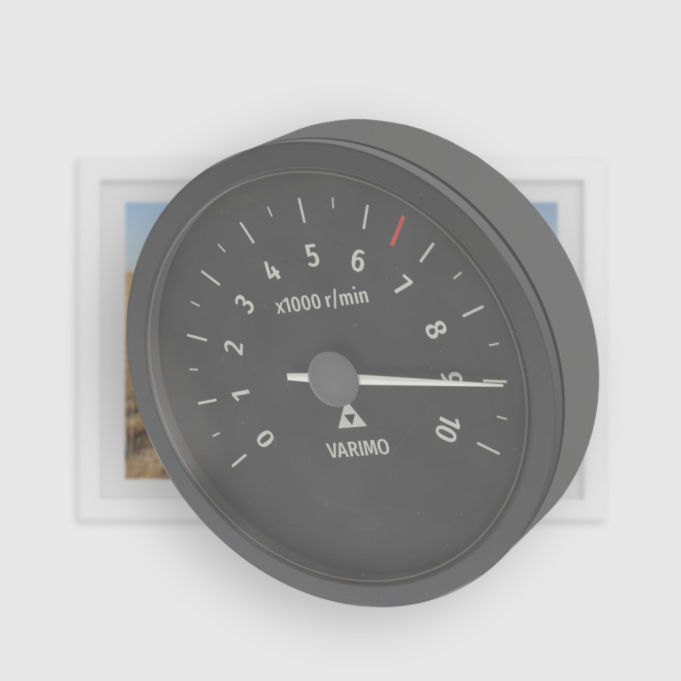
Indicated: 9000rpm
